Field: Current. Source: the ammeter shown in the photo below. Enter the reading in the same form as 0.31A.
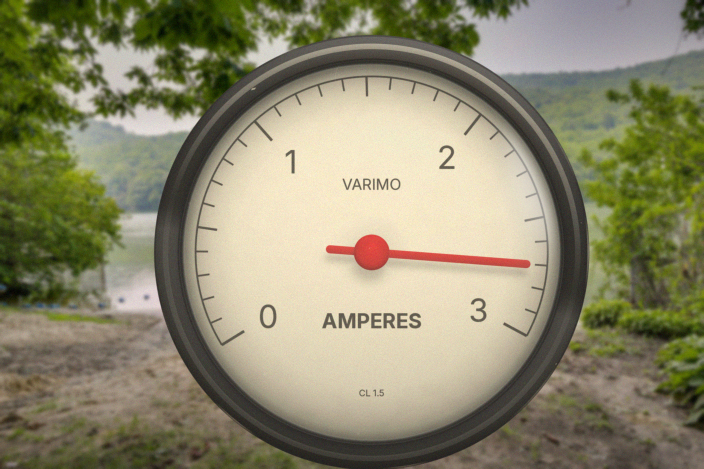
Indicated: 2.7A
